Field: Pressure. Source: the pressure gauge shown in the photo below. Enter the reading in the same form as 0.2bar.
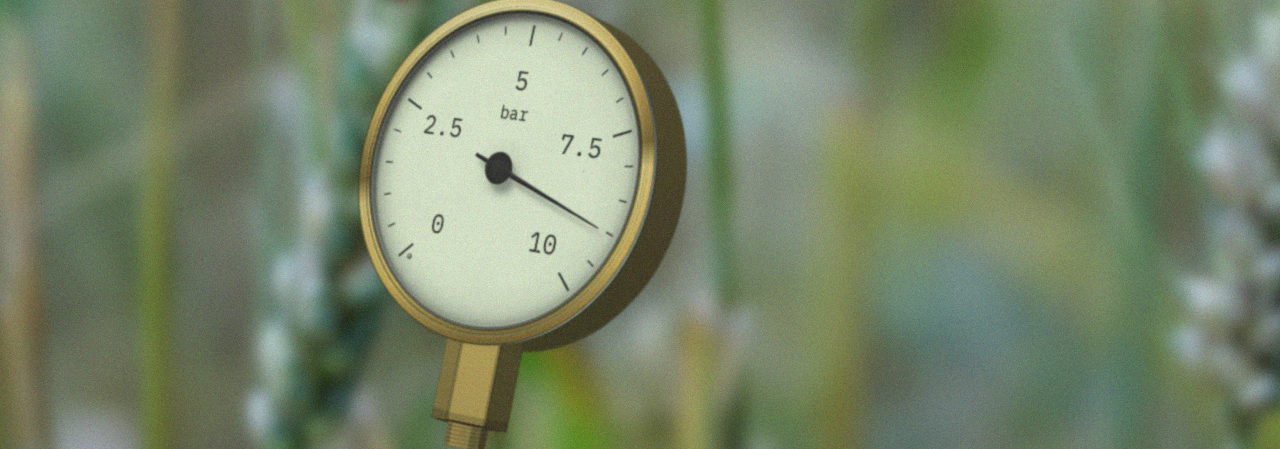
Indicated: 9bar
